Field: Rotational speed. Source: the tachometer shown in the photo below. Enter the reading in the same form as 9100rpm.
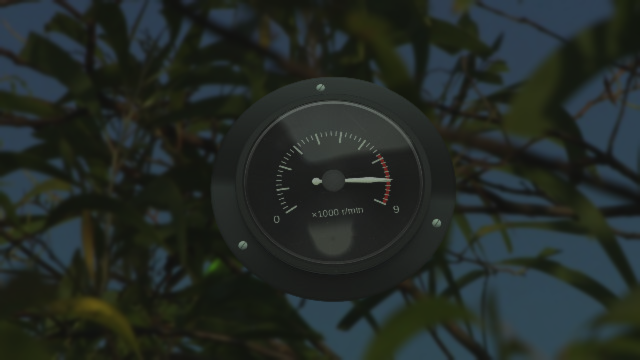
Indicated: 8000rpm
